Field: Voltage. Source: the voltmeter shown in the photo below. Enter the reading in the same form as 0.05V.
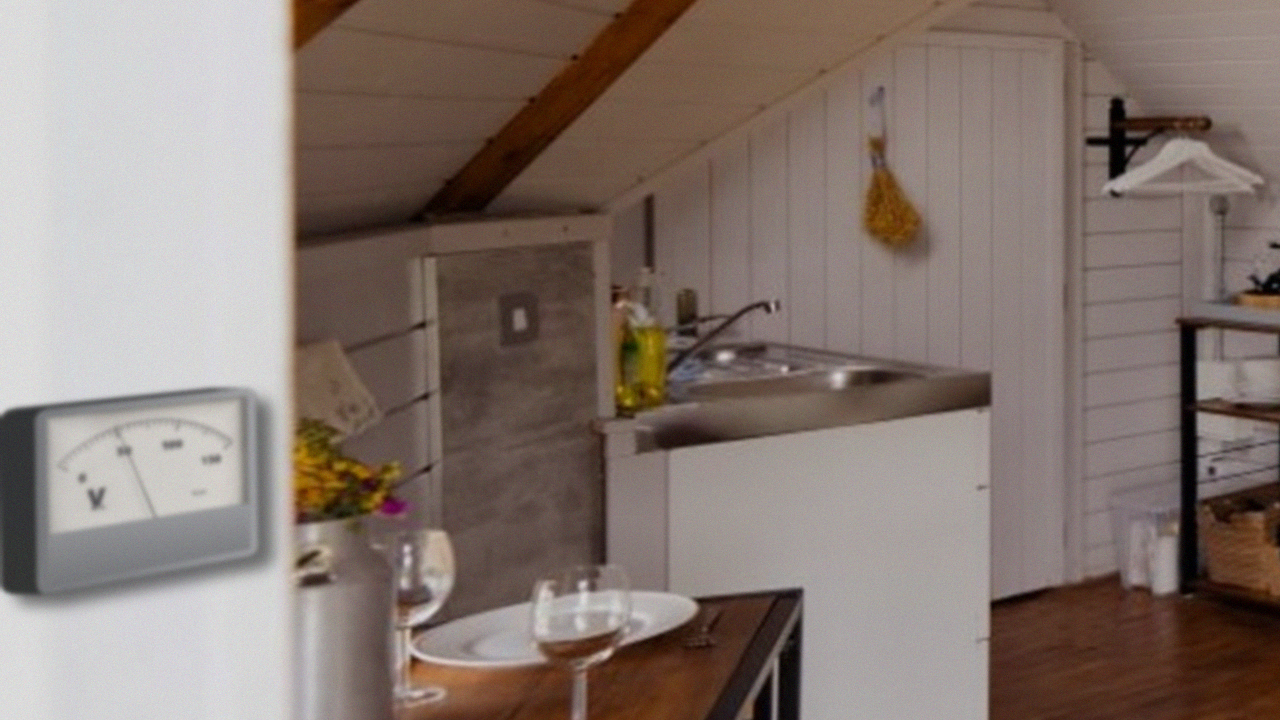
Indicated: 50V
